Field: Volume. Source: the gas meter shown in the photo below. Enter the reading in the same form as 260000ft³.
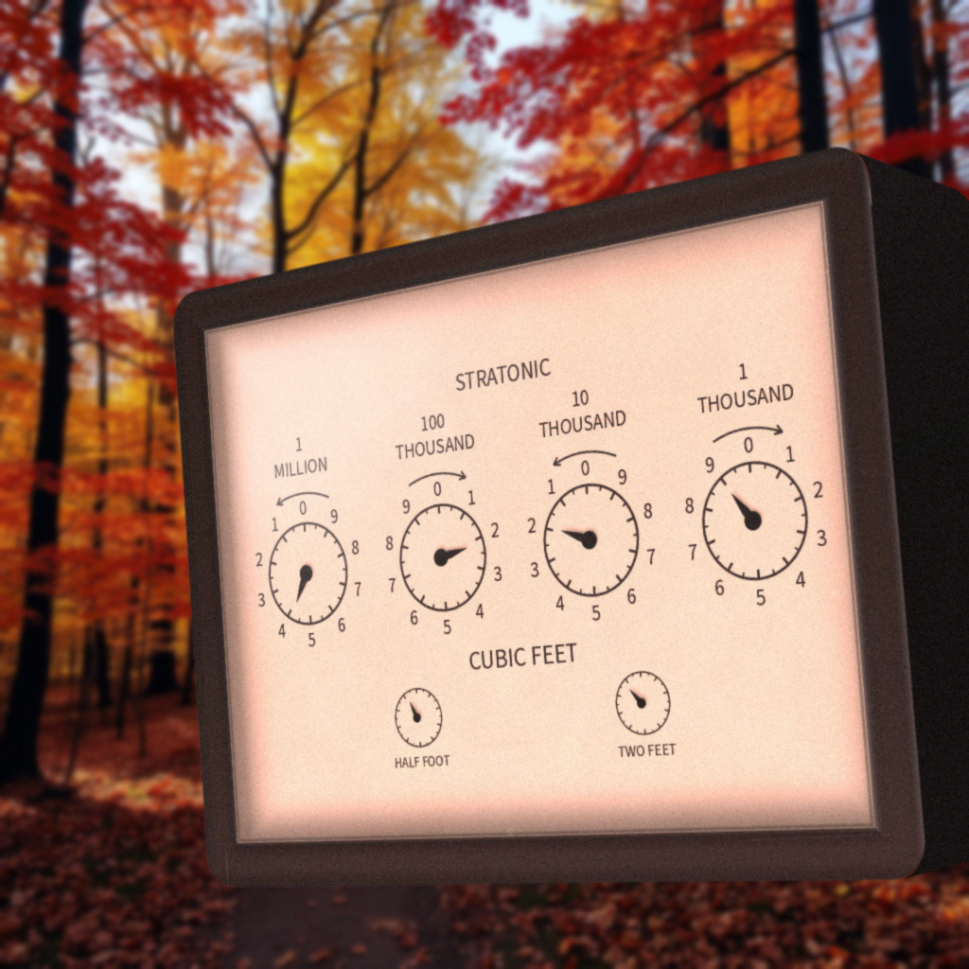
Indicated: 421900ft³
